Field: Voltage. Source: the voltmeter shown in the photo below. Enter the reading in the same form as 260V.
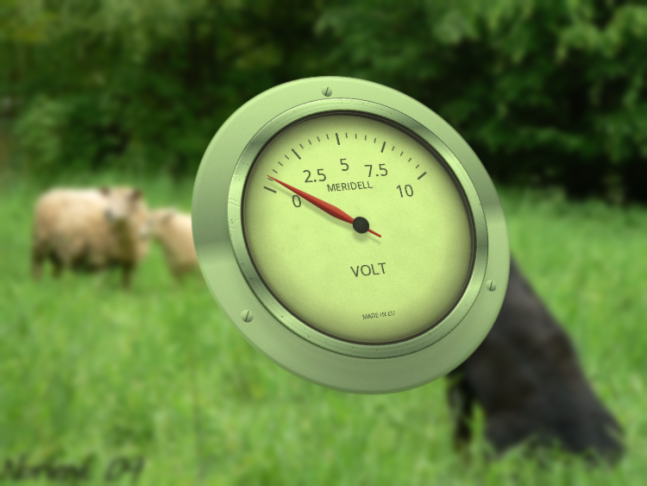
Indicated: 0.5V
